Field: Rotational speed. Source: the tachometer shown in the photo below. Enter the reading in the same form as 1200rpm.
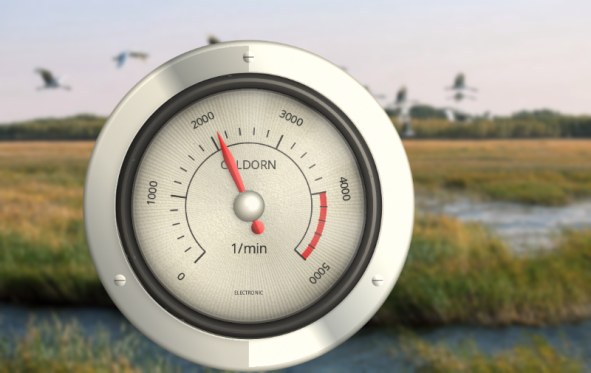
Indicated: 2100rpm
